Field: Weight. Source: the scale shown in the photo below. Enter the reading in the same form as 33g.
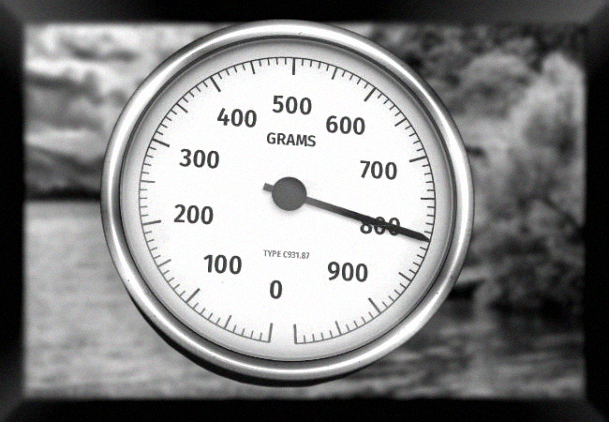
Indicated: 800g
